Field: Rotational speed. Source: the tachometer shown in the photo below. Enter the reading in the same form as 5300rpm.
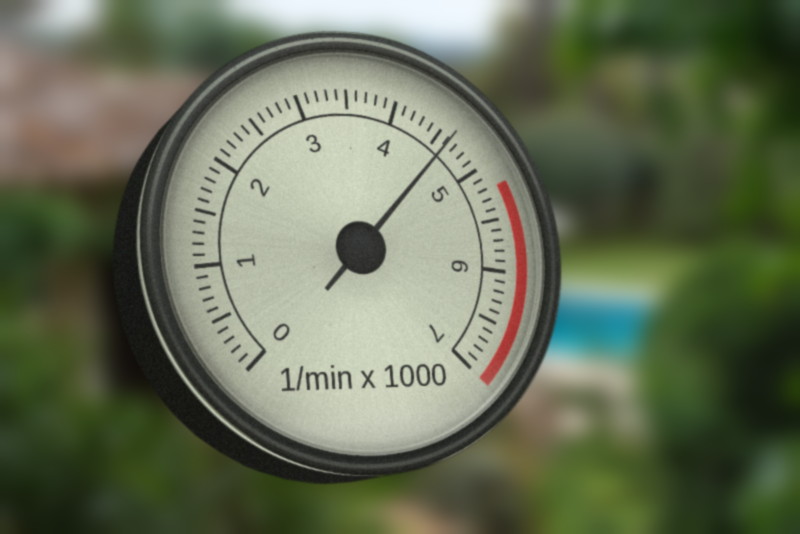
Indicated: 4600rpm
